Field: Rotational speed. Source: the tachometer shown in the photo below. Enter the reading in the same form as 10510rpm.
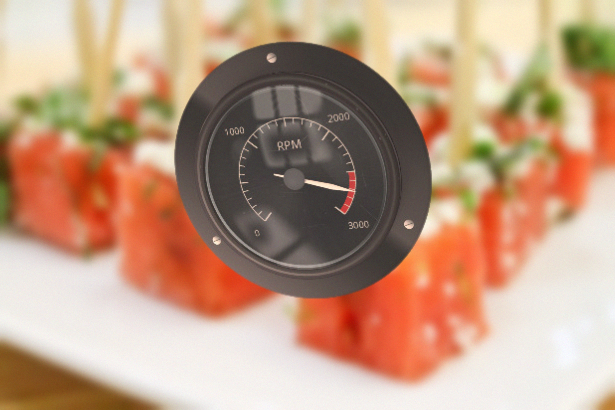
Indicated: 2700rpm
